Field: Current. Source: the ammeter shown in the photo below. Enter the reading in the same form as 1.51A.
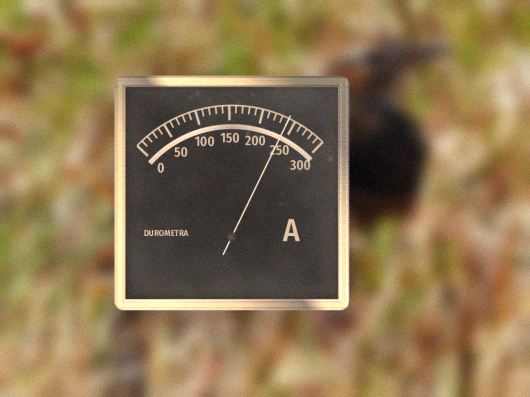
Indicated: 240A
